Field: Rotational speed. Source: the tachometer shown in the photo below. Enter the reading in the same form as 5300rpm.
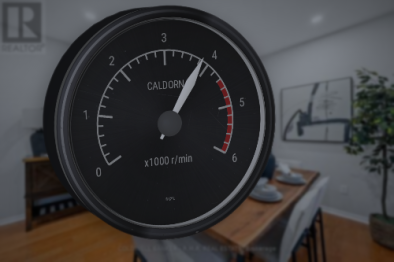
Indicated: 3800rpm
